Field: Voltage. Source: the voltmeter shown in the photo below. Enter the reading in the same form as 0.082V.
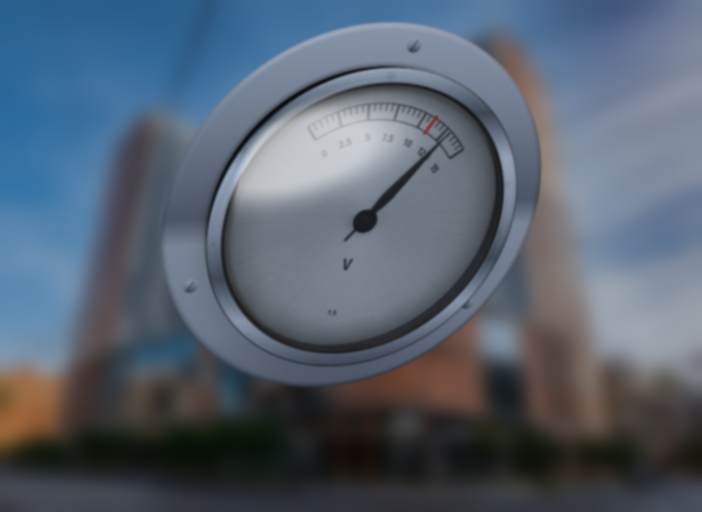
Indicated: 12.5V
